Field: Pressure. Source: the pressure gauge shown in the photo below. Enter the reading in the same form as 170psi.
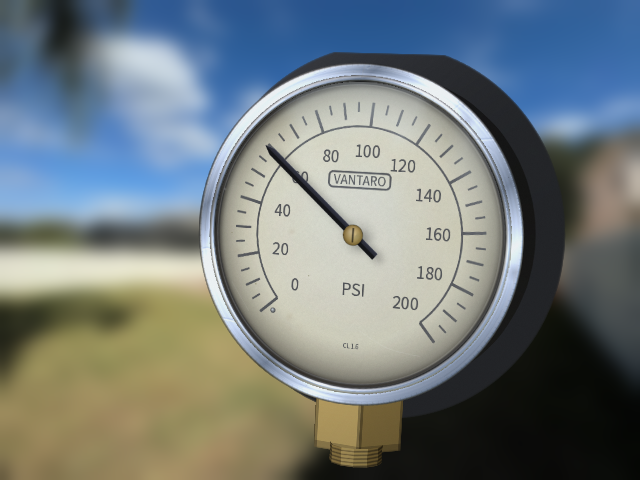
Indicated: 60psi
